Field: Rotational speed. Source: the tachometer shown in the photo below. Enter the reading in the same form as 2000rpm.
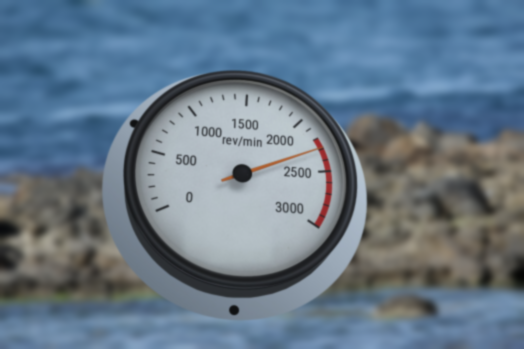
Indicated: 2300rpm
